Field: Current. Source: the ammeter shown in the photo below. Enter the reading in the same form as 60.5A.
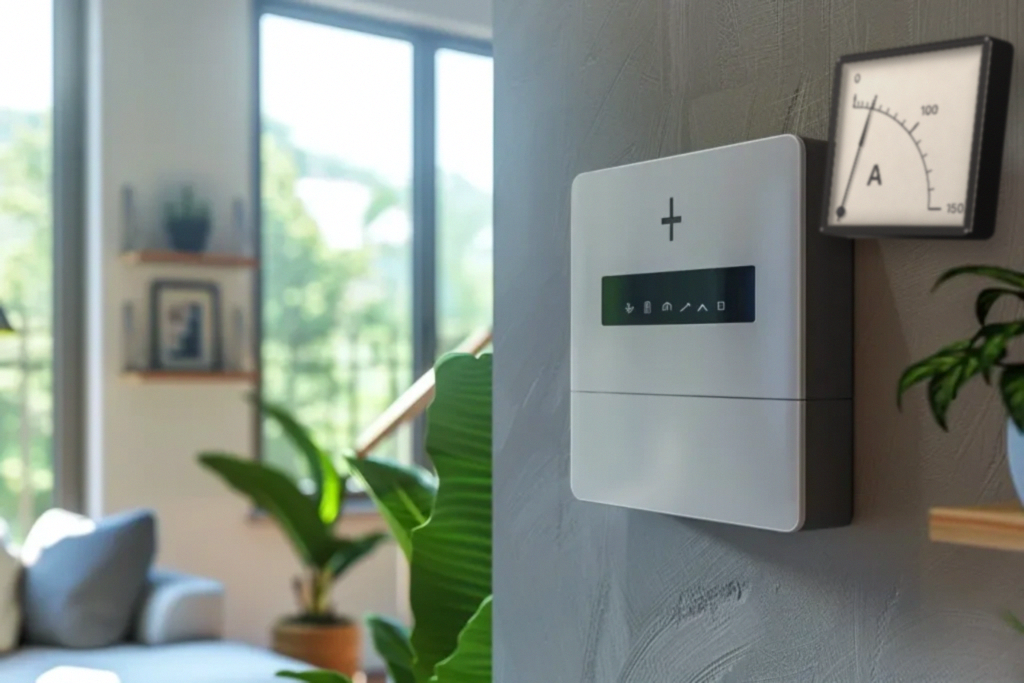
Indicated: 50A
